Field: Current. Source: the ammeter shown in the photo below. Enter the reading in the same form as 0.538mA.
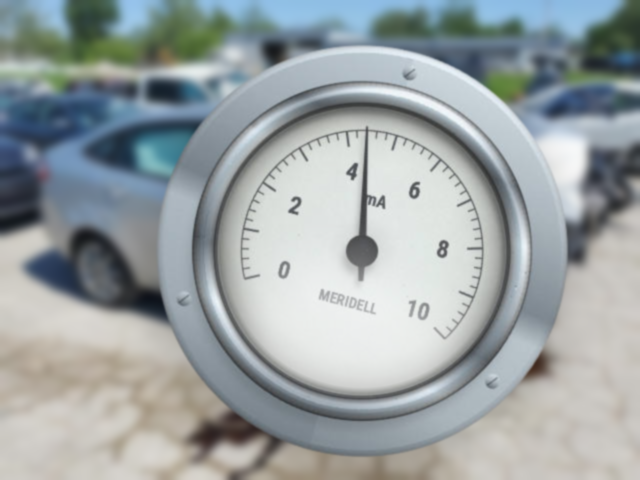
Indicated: 4.4mA
